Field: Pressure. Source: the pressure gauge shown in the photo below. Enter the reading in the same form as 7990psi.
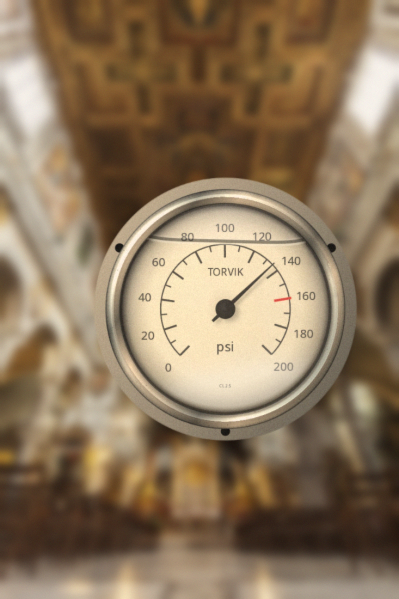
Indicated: 135psi
